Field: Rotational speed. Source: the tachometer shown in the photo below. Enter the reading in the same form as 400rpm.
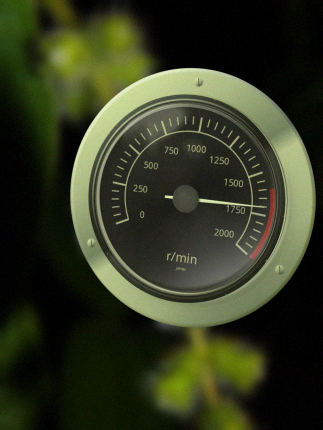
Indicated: 1700rpm
